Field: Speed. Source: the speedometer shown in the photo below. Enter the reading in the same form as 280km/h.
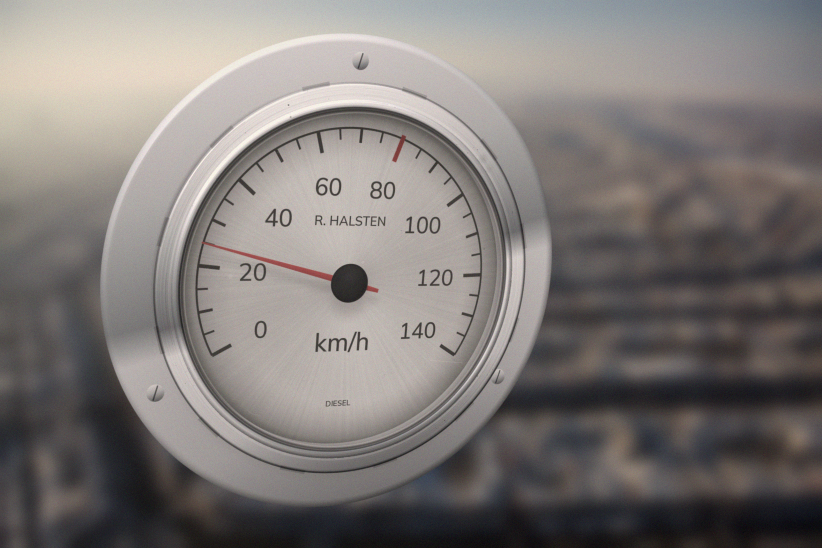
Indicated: 25km/h
